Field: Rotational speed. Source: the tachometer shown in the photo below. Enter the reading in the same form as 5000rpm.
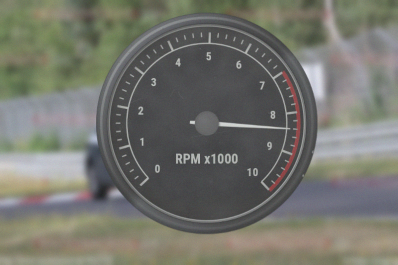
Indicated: 8400rpm
